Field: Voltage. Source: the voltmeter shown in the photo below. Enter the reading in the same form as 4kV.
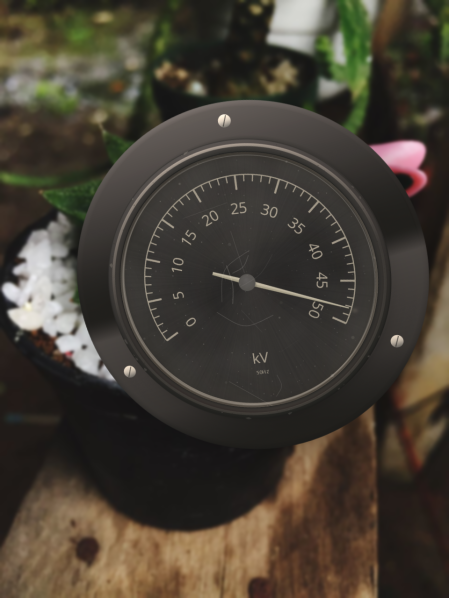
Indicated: 48kV
